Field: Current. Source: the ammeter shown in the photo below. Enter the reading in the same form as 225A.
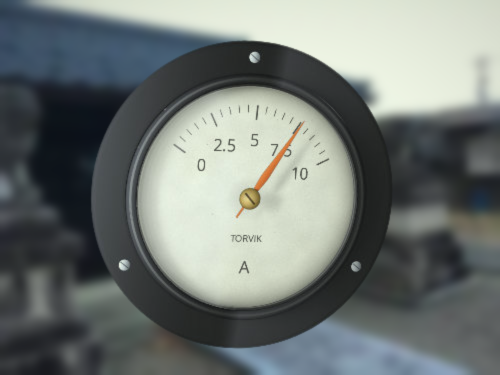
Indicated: 7.5A
